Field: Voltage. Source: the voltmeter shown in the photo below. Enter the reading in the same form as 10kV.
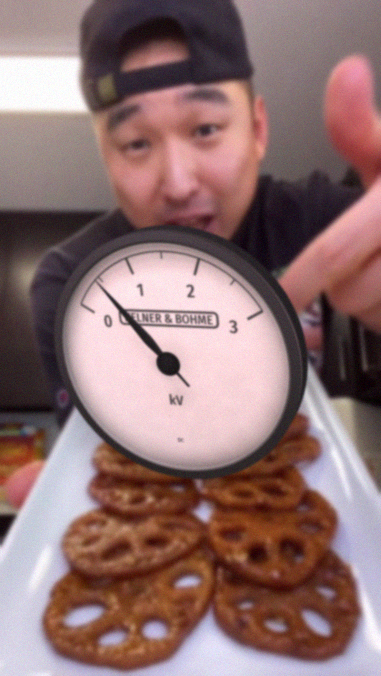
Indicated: 0.5kV
